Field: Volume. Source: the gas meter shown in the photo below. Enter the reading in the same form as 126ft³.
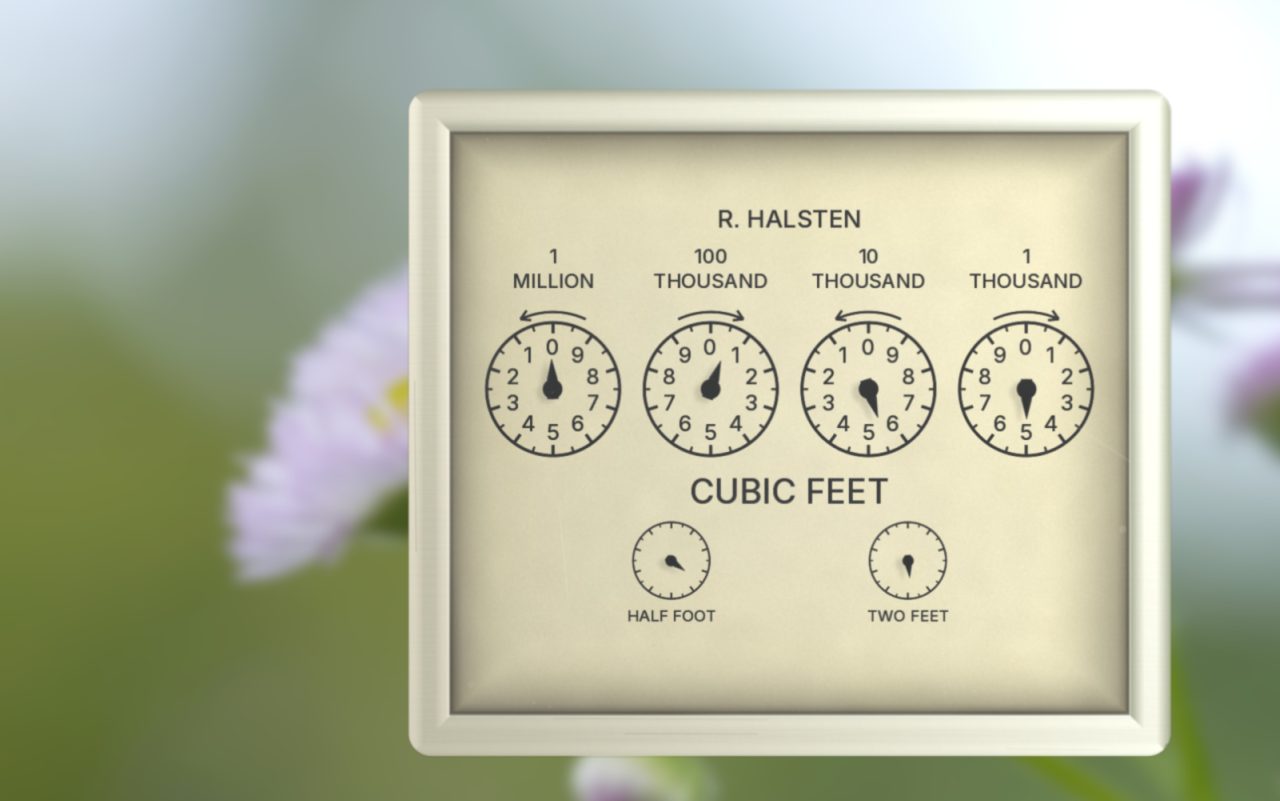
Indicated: 5500ft³
